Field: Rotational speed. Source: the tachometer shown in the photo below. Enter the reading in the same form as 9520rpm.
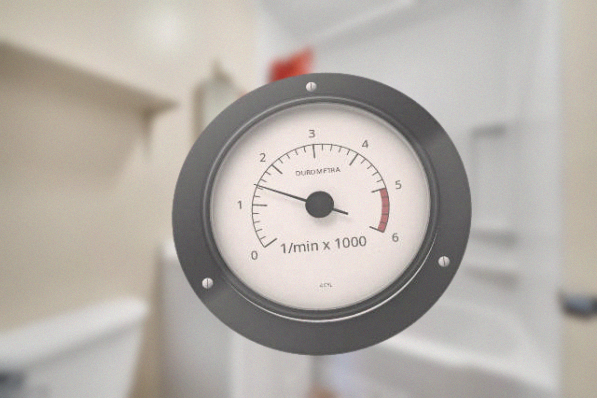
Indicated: 1400rpm
